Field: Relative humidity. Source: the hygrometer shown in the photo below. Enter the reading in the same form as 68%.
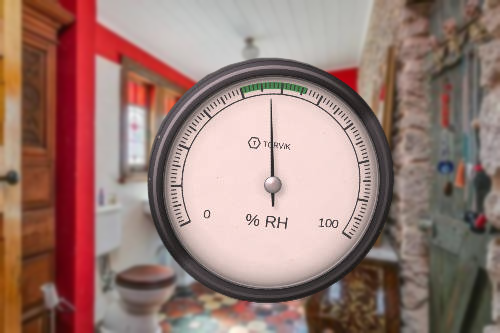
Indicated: 47%
